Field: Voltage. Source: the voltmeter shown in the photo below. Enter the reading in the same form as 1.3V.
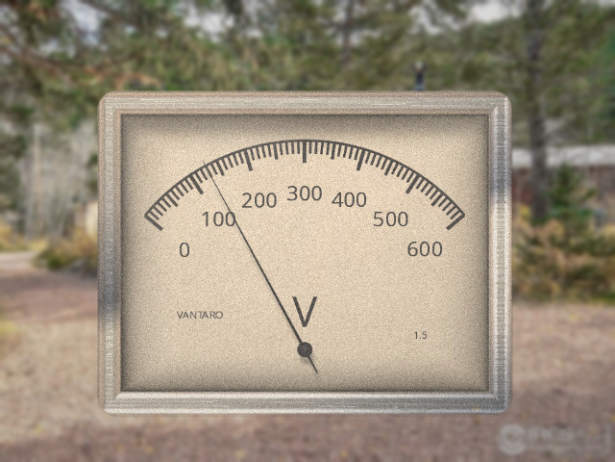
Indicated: 130V
